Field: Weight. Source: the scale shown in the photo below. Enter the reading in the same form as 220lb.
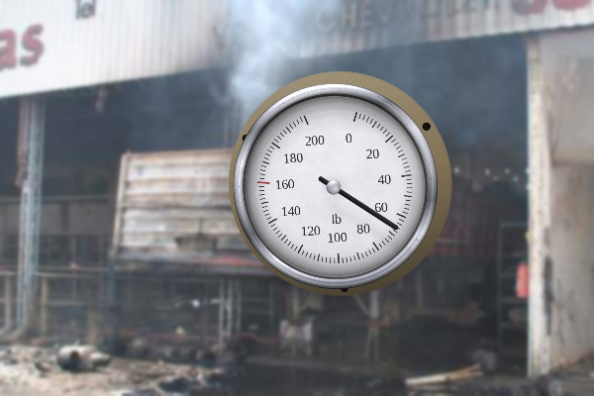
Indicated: 66lb
